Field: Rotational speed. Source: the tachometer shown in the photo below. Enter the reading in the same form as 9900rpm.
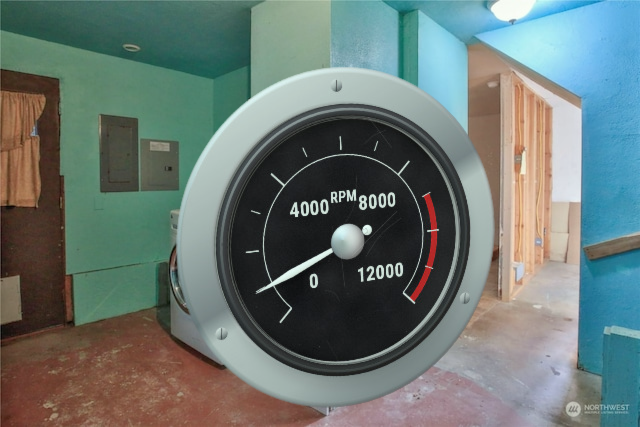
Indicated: 1000rpm
